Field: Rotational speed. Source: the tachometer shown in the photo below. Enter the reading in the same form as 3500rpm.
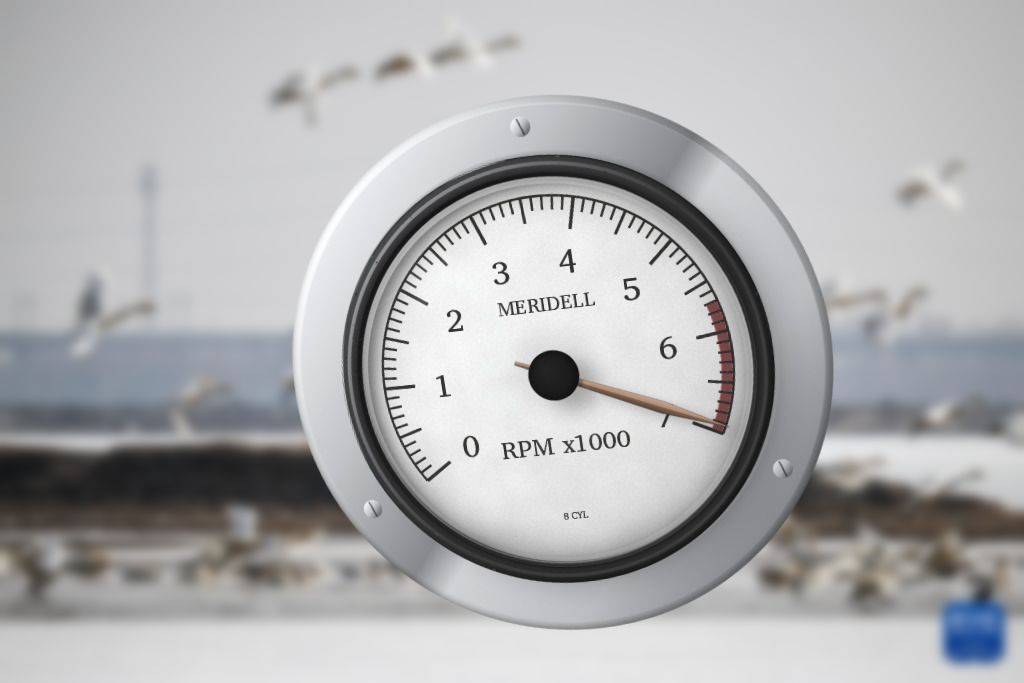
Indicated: 6900rpm
